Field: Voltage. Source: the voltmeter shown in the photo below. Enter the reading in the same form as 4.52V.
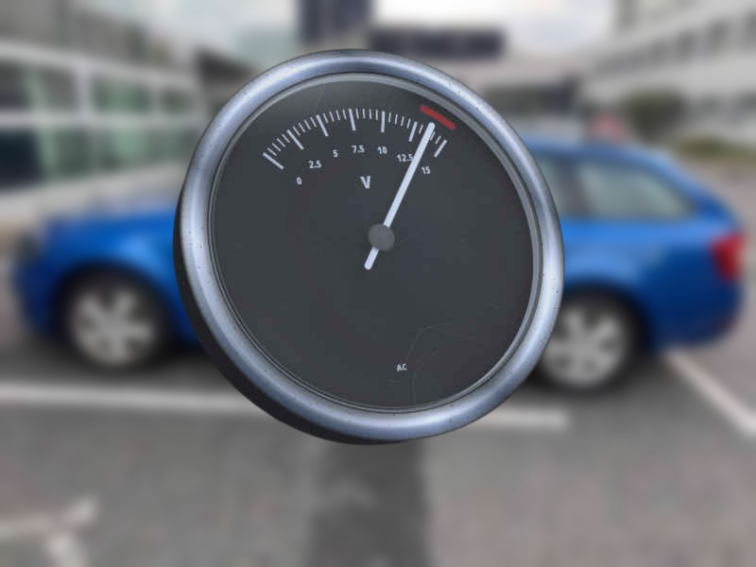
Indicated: 13.5V
